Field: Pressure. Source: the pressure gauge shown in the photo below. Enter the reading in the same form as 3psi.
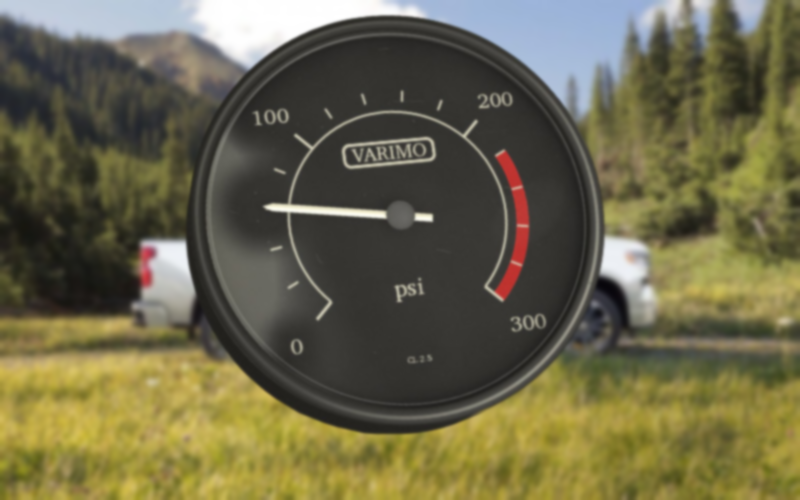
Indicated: 60psi
